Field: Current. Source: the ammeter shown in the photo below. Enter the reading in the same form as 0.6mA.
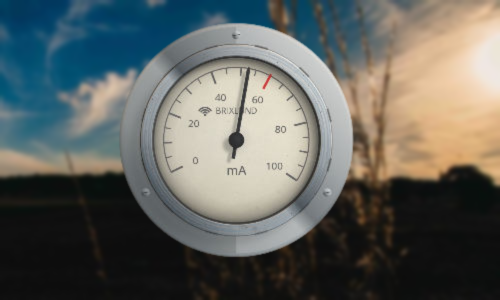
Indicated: 52.5mA
